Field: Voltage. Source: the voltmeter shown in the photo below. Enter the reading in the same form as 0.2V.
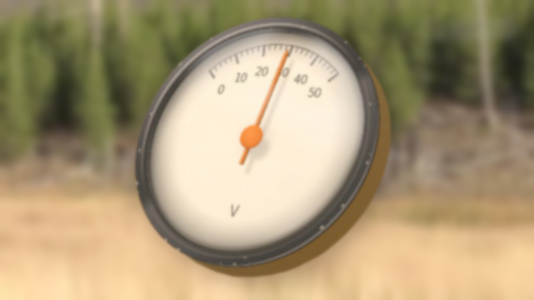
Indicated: 30V
